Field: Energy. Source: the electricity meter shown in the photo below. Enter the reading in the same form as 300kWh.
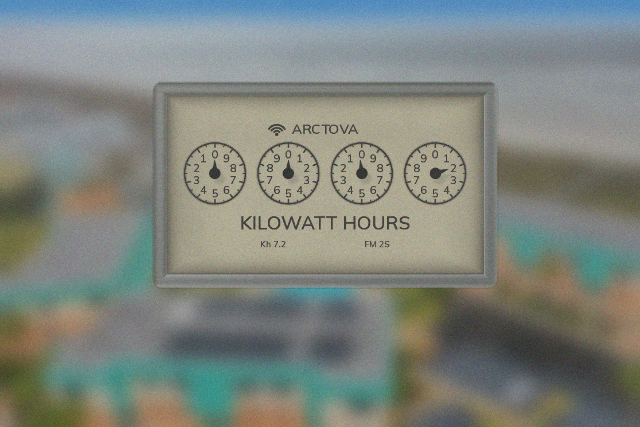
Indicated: 2kWh
